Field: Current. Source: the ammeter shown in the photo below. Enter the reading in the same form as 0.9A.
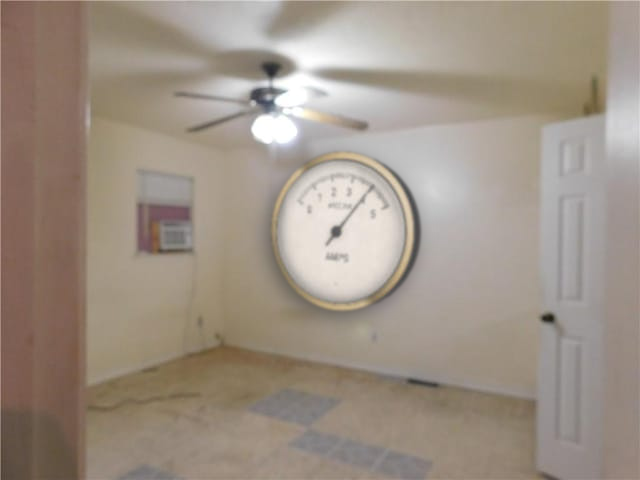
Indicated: 4A
